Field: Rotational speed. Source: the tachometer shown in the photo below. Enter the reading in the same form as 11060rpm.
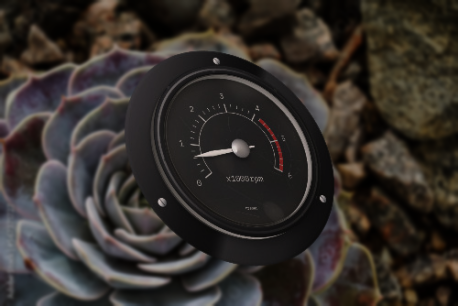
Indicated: 600rpm
